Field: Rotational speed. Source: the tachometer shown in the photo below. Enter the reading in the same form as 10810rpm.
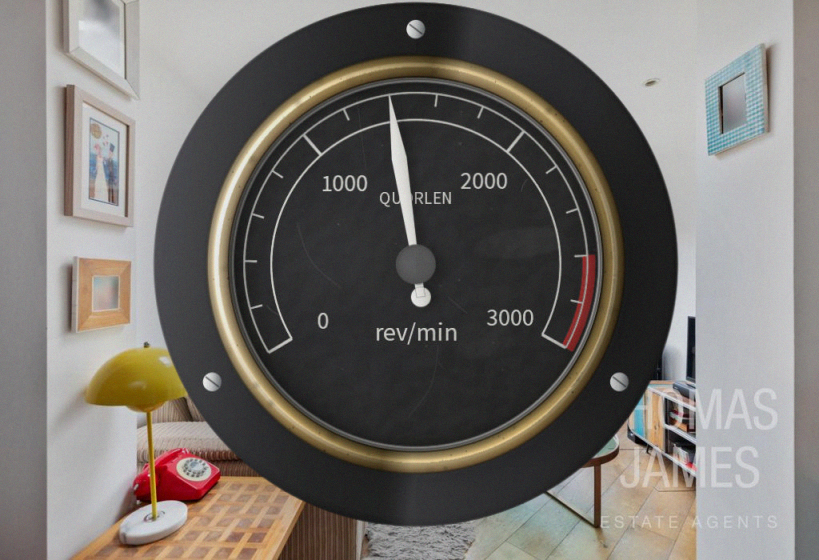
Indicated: 1400rpm
